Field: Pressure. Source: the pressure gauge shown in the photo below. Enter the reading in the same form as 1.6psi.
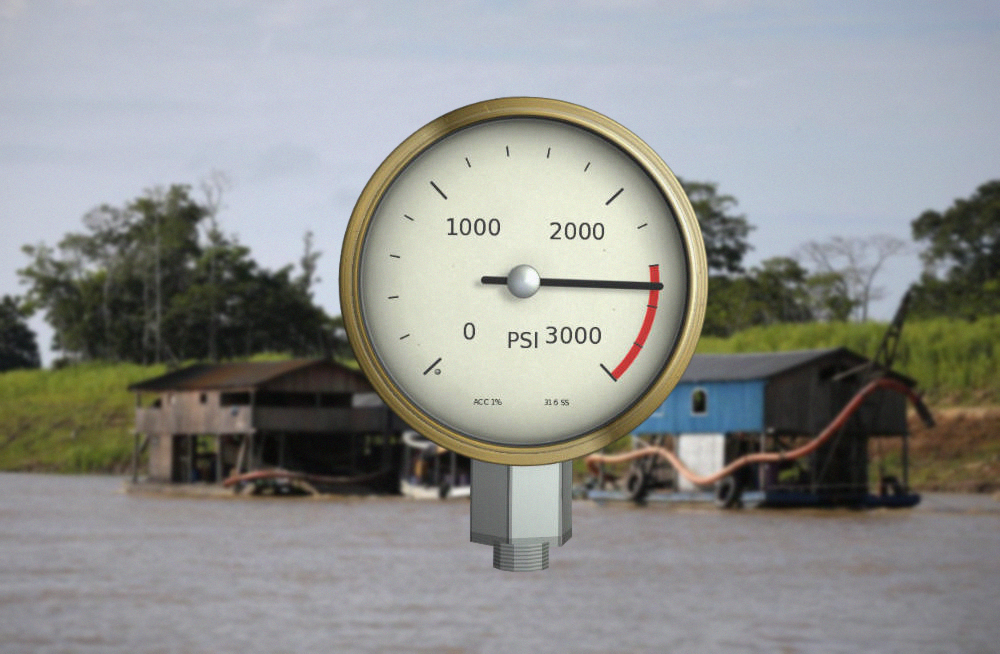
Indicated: 2500psi
